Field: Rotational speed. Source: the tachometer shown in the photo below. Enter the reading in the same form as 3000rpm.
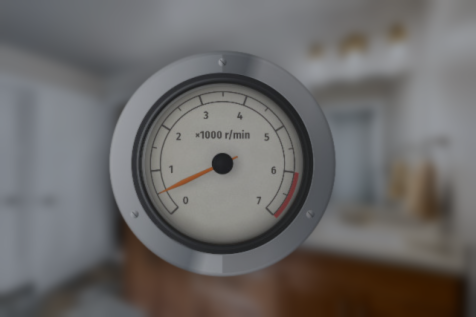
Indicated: 500rpm
